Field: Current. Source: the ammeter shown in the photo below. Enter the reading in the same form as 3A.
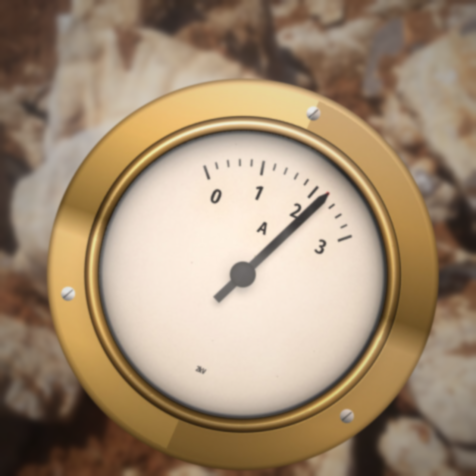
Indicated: 2.2A
